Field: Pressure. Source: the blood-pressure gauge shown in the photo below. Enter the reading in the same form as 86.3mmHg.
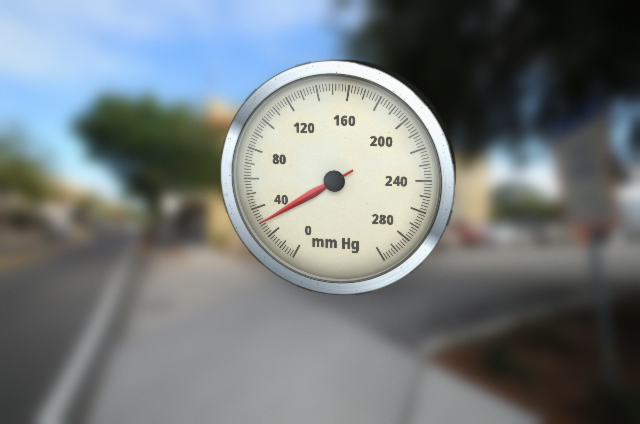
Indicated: 30mmHg
